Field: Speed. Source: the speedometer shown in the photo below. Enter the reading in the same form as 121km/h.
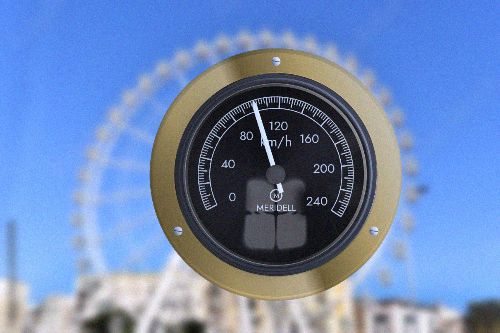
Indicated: 100km/h
